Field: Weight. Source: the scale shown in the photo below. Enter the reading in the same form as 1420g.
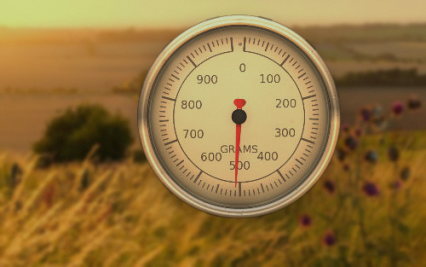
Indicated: 510g
